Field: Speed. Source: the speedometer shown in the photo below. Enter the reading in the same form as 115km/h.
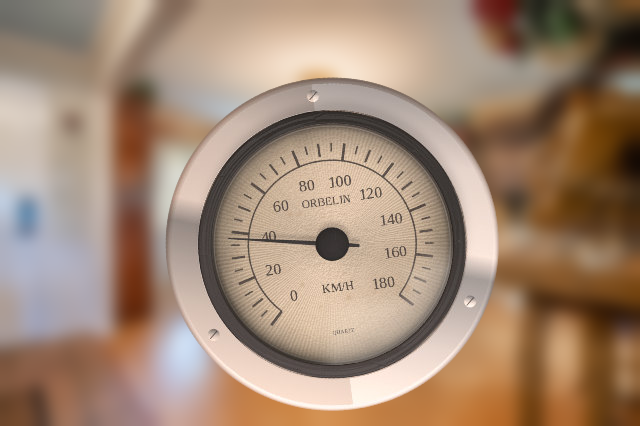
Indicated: 37.5km/h
